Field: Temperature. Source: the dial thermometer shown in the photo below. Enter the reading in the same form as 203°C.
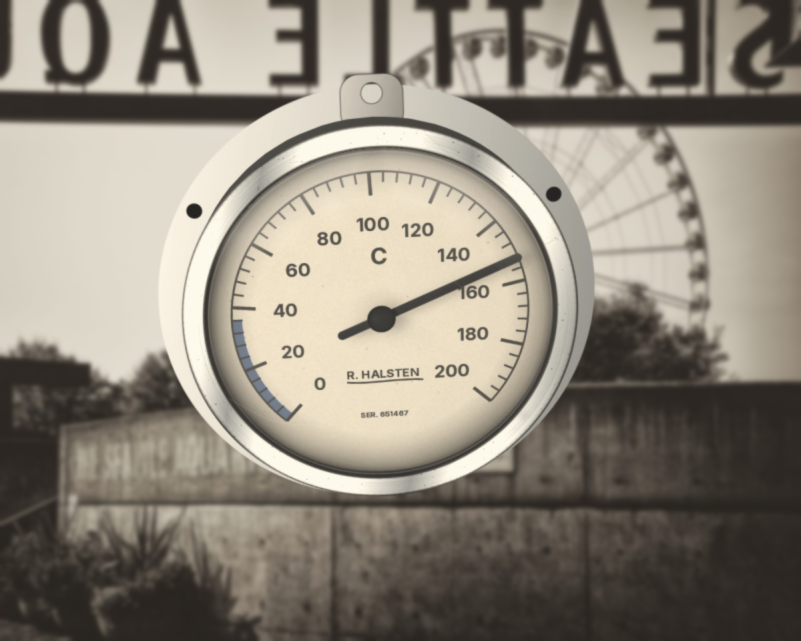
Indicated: 152°C
